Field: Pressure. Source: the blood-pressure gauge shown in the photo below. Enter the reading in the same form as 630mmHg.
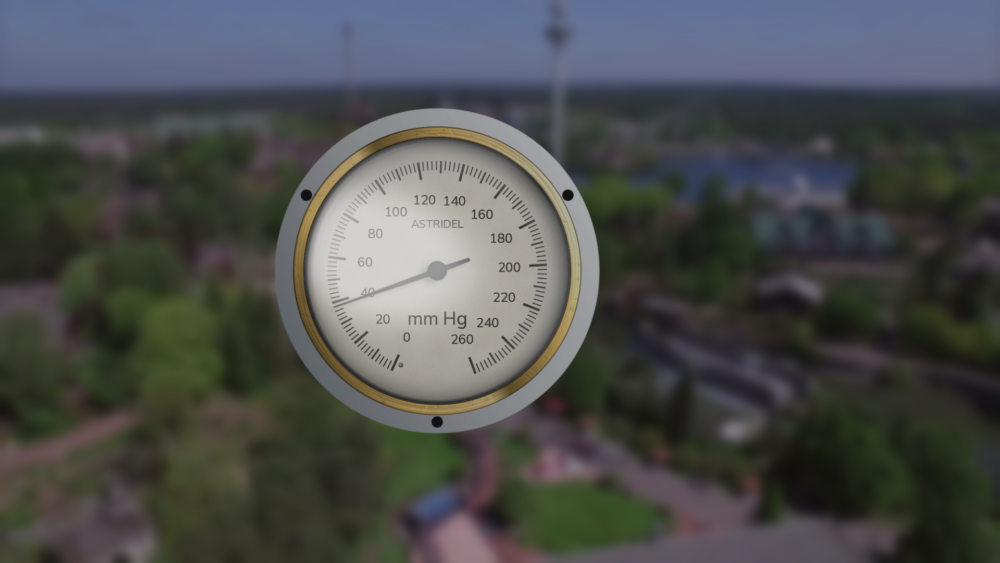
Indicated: 38mmHg
